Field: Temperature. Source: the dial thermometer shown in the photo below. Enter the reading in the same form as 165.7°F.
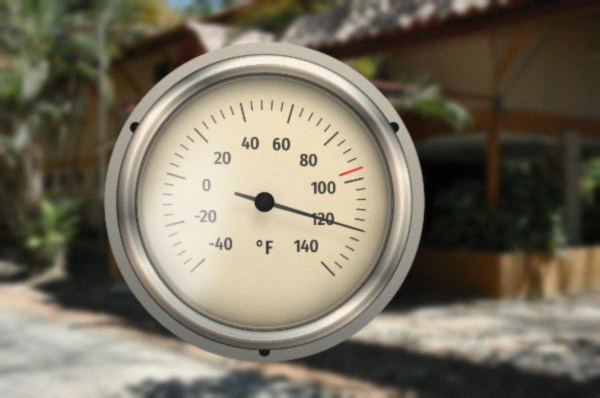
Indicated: 120°F
